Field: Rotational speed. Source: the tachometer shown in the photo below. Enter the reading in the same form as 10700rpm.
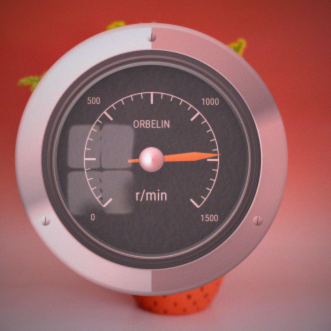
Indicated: 1225rpm
